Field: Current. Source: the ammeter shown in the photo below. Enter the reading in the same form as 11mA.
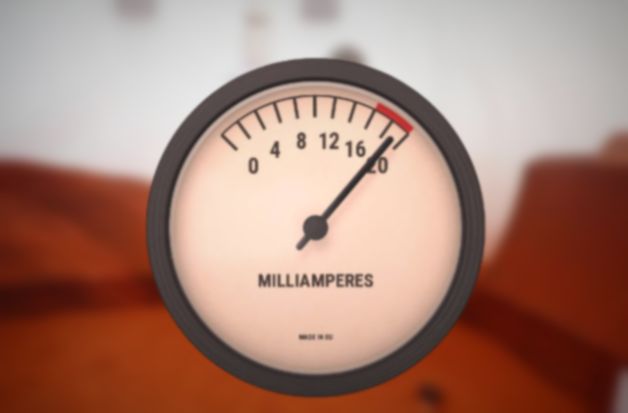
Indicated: 19mA
